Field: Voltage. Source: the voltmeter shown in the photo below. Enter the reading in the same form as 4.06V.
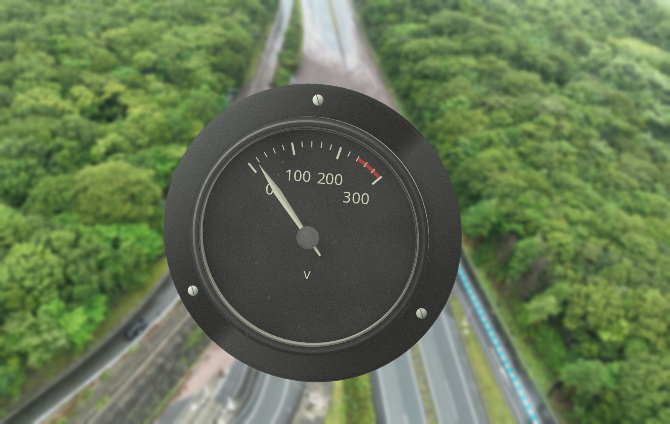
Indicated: 20V
